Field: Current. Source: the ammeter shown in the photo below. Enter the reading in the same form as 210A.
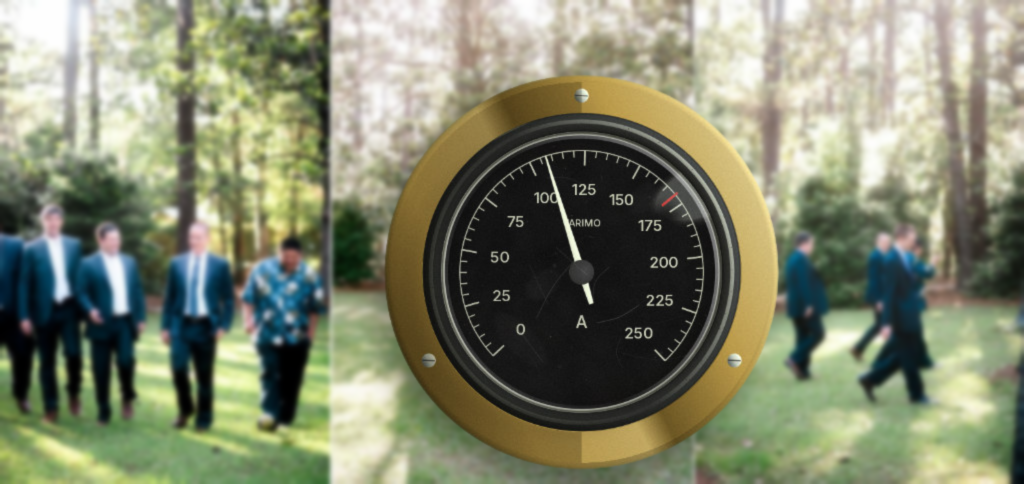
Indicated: 107.5A
